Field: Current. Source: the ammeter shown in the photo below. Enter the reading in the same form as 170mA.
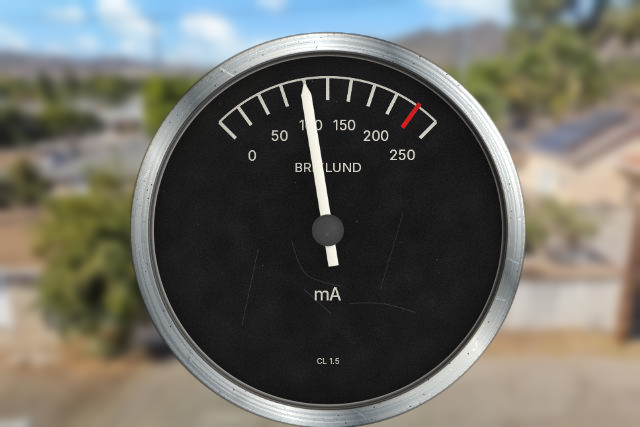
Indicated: 100mA
